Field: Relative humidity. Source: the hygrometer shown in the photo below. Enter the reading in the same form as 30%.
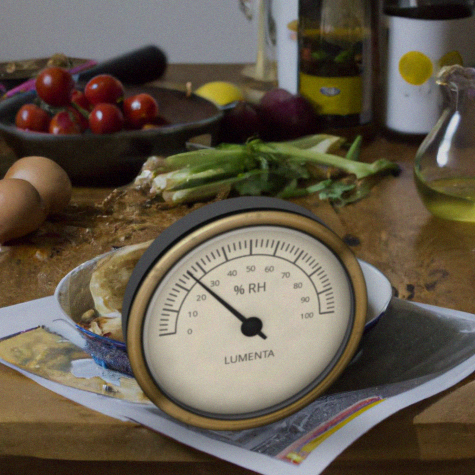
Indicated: 26%
